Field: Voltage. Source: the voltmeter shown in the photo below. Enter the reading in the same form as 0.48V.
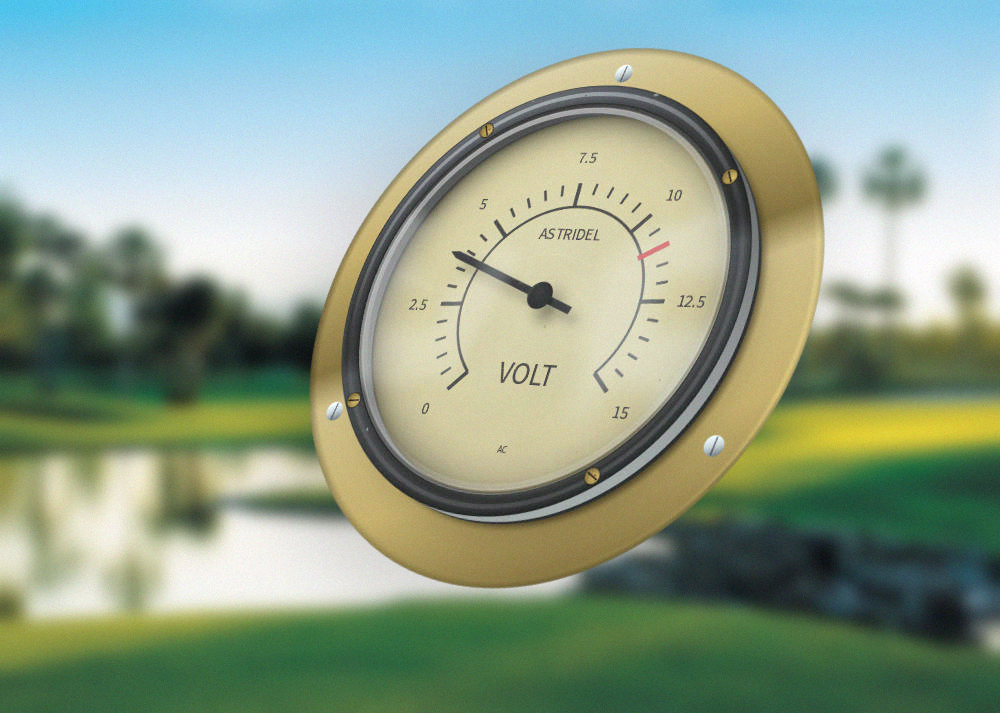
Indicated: 3.75V
